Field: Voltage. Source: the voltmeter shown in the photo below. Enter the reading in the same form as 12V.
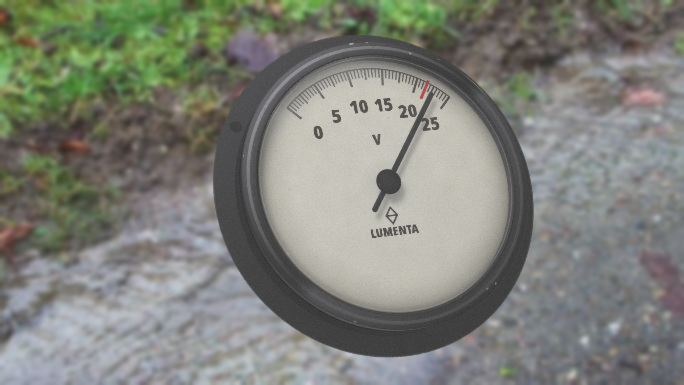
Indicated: 22.5V
